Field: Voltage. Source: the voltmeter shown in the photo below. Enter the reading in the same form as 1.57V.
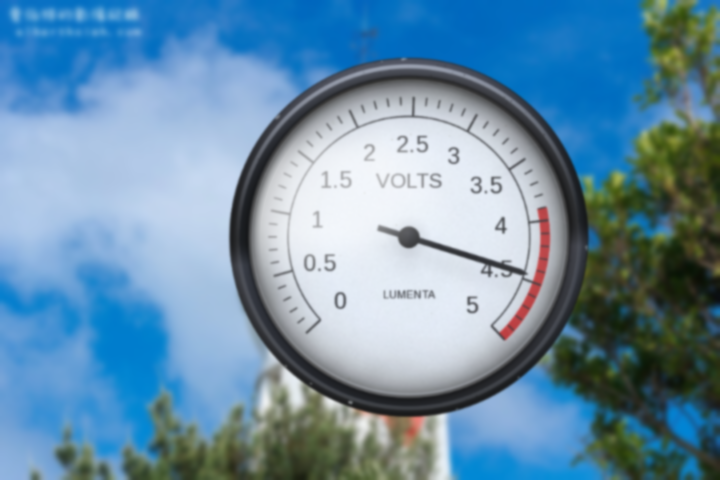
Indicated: 4.45V
